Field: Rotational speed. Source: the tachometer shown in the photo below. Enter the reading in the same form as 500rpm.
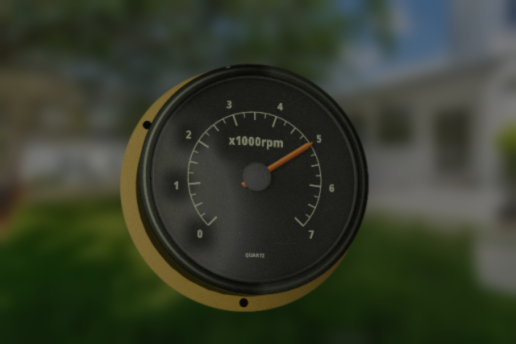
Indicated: 5000rpm
